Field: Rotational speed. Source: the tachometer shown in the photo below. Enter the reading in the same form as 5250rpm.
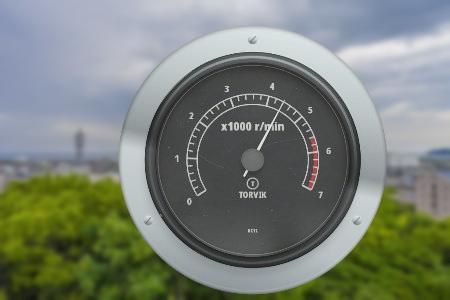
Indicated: 4400rpm
